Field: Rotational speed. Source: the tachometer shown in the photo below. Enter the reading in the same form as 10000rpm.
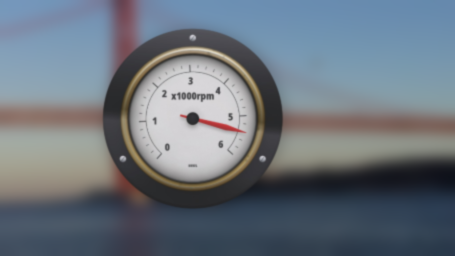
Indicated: 5400rpm
